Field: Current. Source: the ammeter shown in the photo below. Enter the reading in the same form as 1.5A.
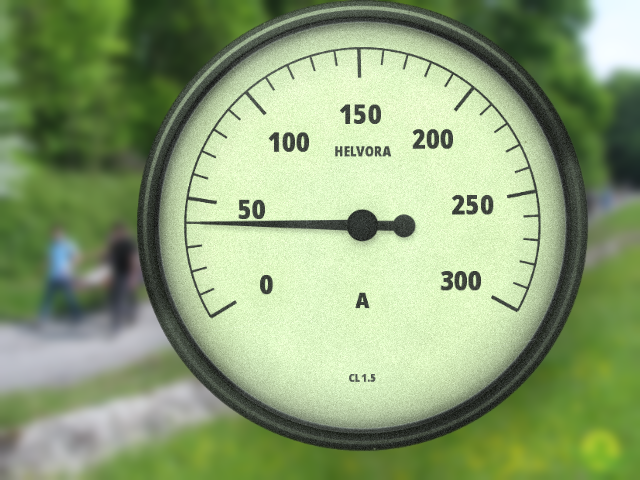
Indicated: 40A
